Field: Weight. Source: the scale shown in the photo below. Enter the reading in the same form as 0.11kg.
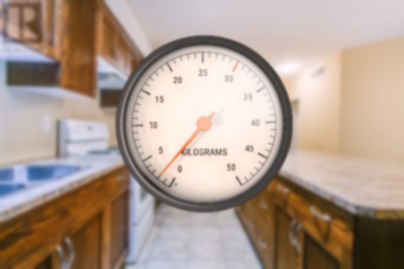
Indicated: 2kg
